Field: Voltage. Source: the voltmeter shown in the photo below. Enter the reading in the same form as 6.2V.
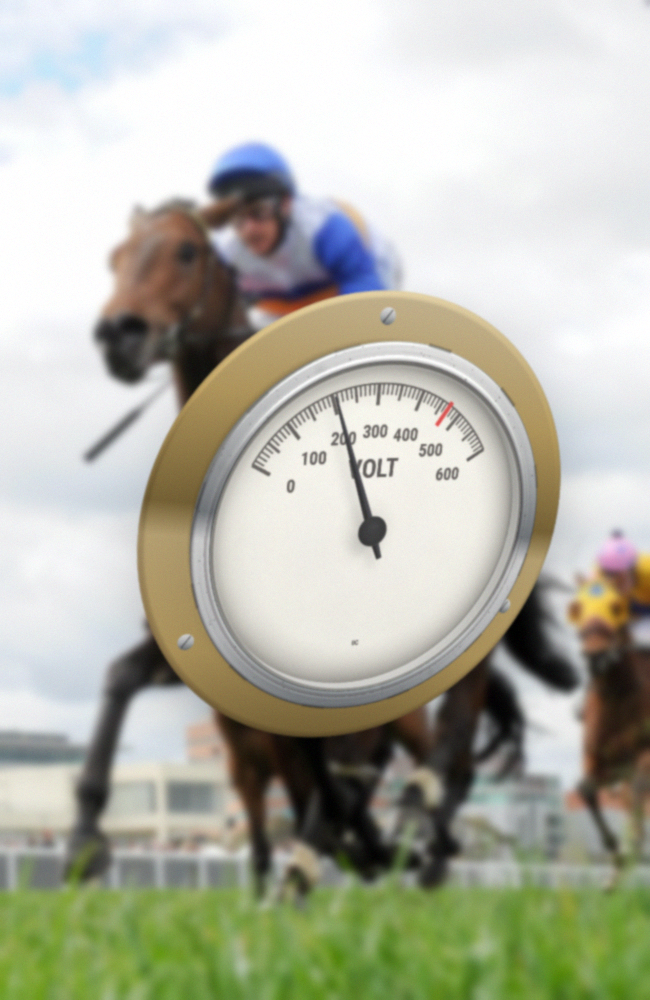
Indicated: 200V
